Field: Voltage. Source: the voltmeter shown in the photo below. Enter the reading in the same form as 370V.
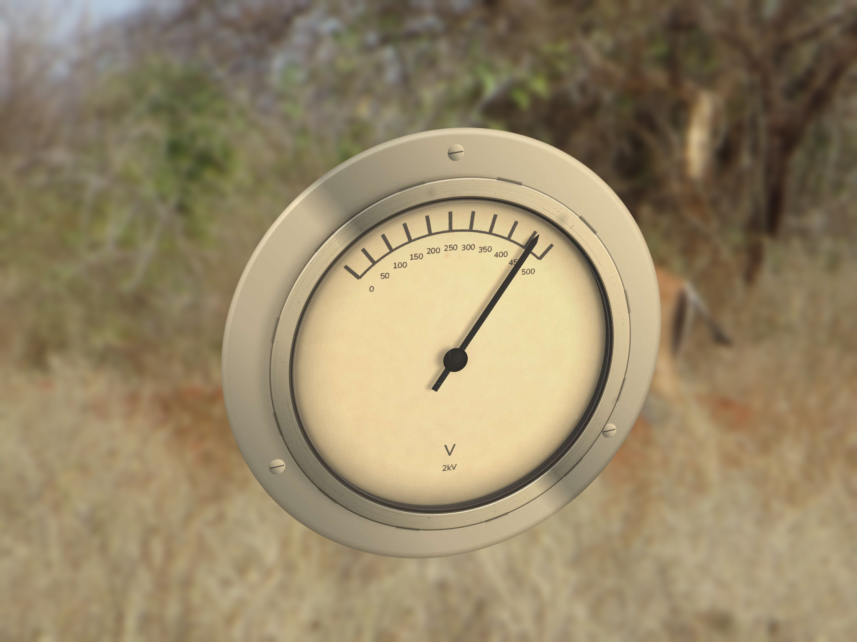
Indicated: 450V
